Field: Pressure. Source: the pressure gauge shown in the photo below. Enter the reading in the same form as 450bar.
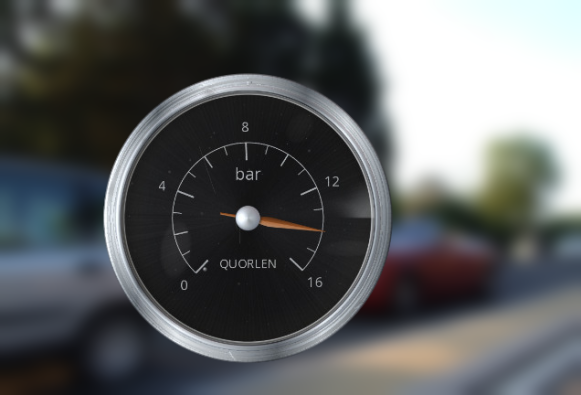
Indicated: 14bar
